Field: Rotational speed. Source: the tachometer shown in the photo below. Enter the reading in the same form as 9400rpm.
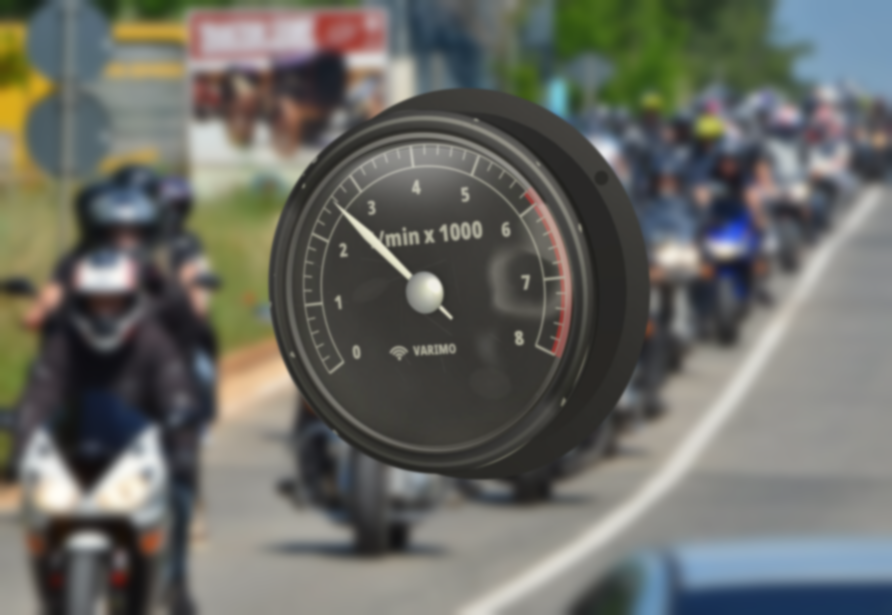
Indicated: 2600rpm
